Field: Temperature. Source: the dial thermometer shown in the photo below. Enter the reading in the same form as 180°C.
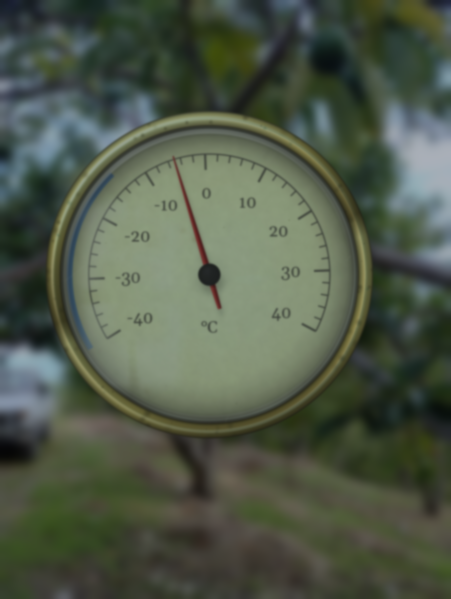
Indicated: -5°C
